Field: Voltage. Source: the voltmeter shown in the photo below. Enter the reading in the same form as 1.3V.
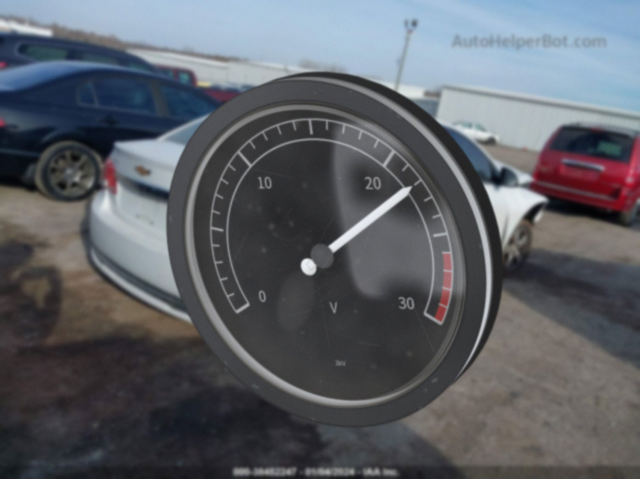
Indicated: 22V
